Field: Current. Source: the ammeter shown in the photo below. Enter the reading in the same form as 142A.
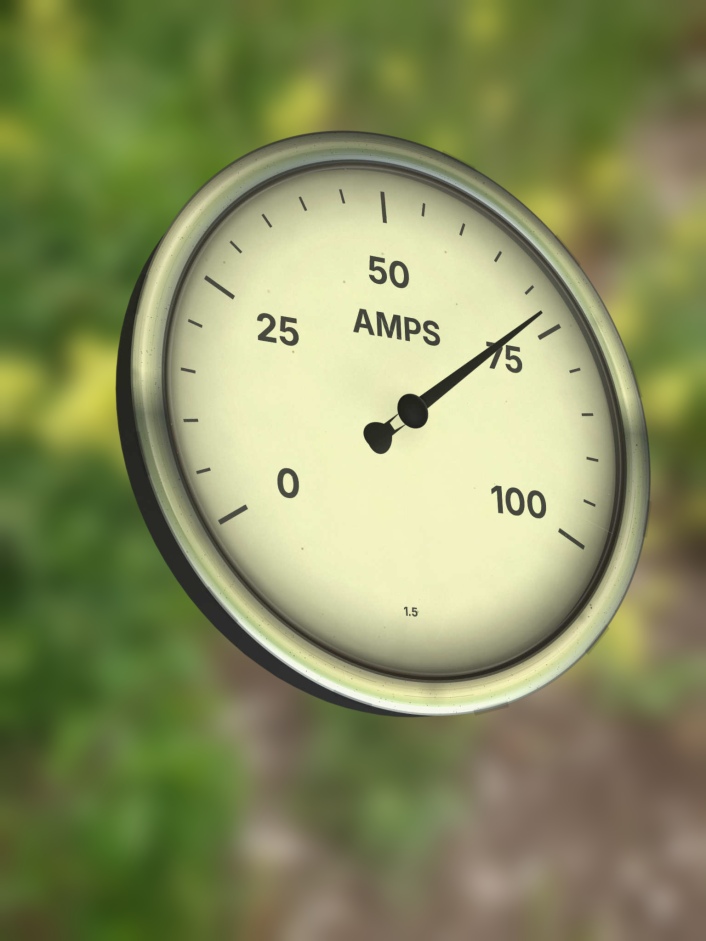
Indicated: 72.5A
